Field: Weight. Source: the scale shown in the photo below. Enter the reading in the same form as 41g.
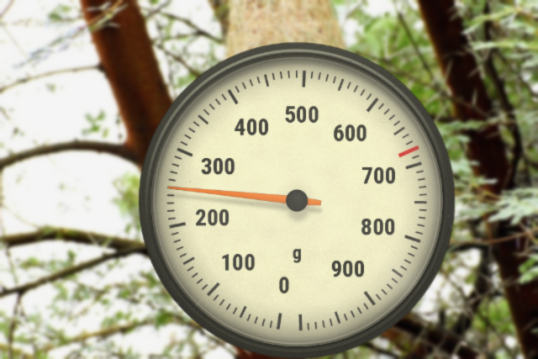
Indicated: 250g
